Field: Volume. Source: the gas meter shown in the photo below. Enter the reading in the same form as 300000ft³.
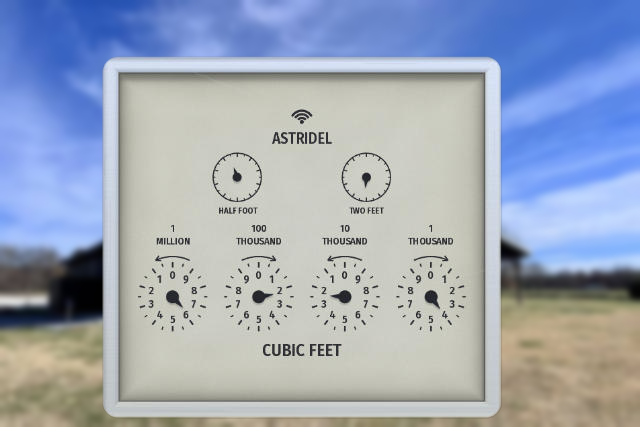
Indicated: 622400ft³
